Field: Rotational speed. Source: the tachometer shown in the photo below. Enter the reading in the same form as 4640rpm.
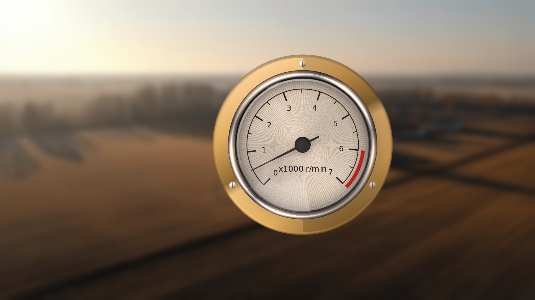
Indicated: 500rpm
